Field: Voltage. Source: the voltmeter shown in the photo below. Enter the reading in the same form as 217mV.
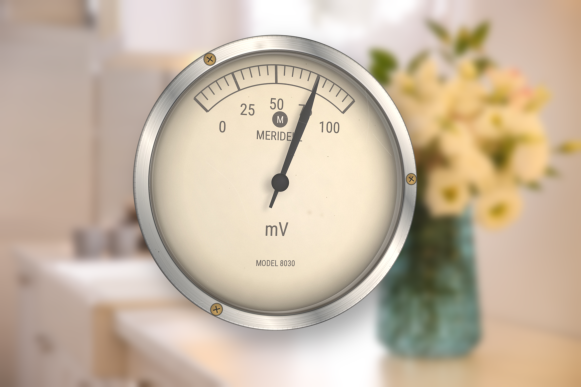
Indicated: 75mV
